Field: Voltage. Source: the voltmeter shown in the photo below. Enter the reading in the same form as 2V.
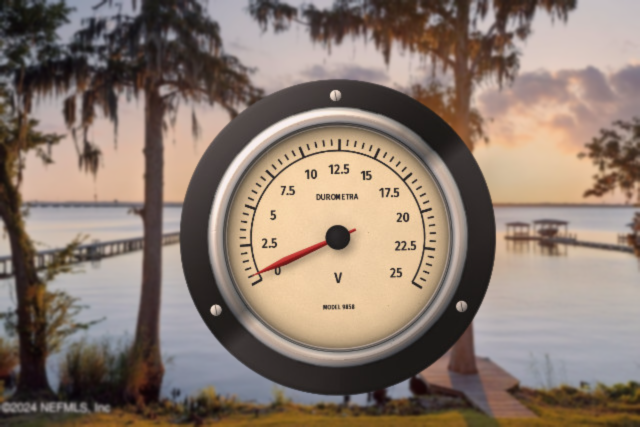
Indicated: 0.5V
